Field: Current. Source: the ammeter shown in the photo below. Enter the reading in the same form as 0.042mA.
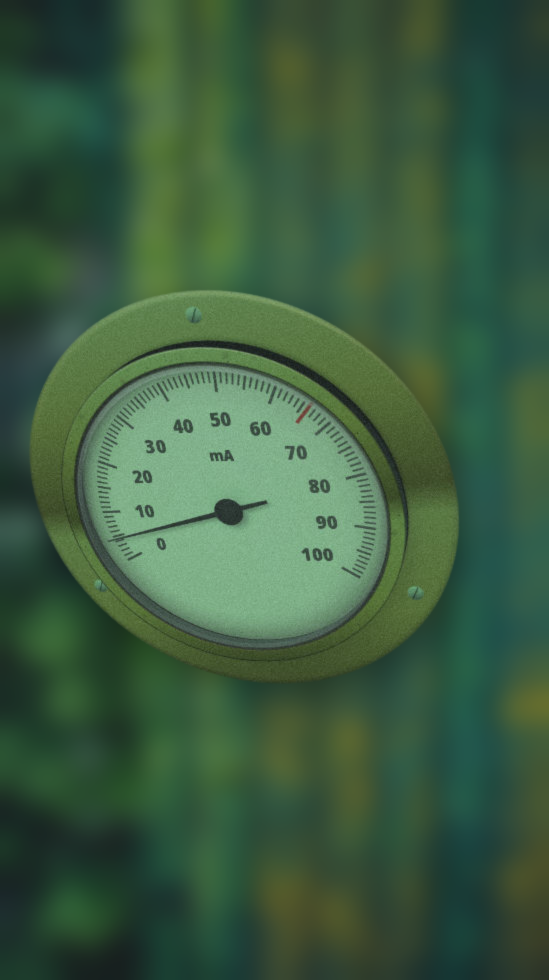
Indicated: 5mA
